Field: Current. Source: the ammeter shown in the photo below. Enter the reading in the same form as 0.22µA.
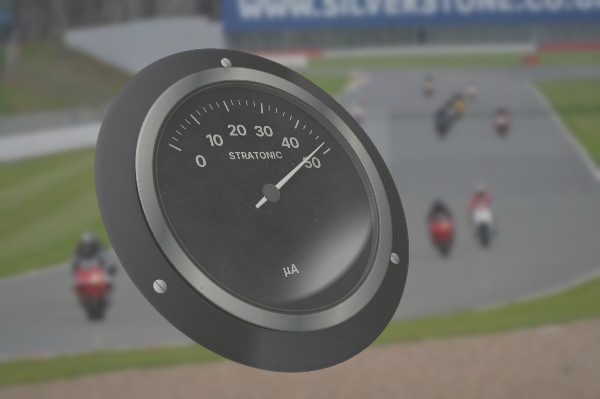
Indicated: 48µA
